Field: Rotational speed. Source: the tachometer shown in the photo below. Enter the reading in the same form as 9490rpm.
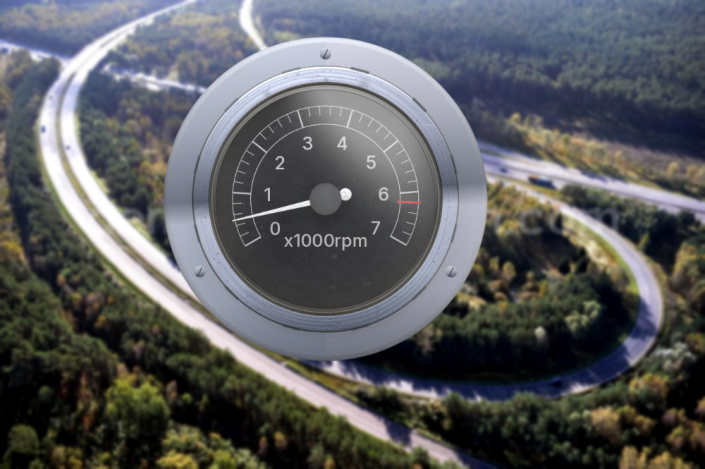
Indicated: 500rpm
